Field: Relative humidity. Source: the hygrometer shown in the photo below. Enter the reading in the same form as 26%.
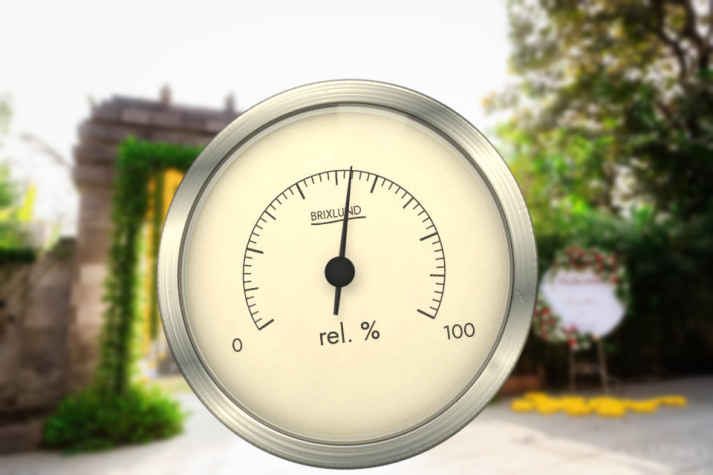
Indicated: 54%
